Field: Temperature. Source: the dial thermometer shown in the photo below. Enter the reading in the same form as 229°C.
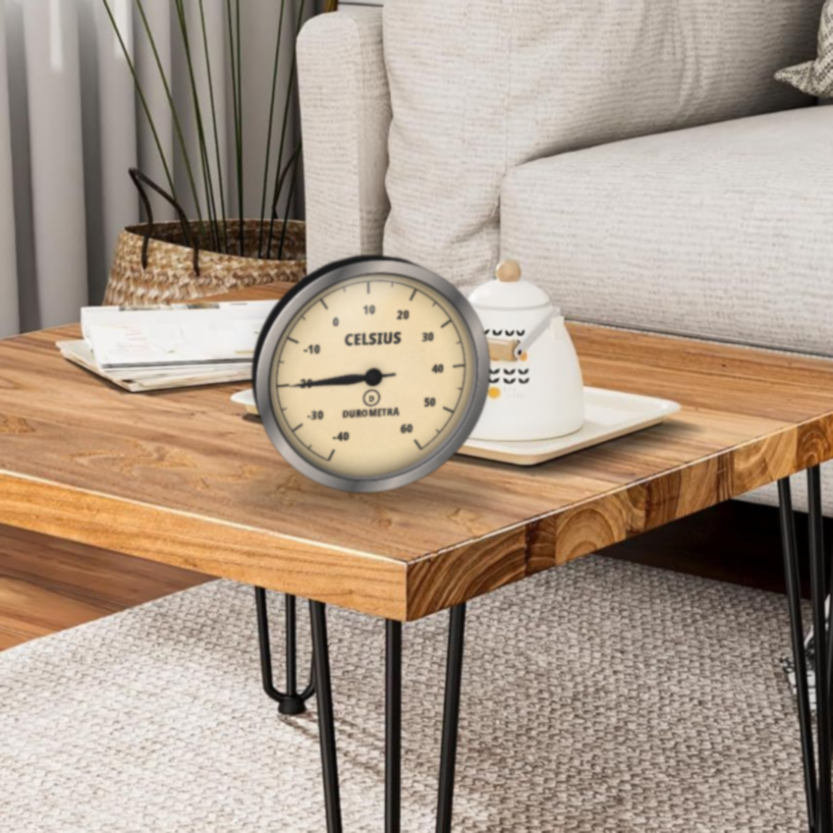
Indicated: -20°C
